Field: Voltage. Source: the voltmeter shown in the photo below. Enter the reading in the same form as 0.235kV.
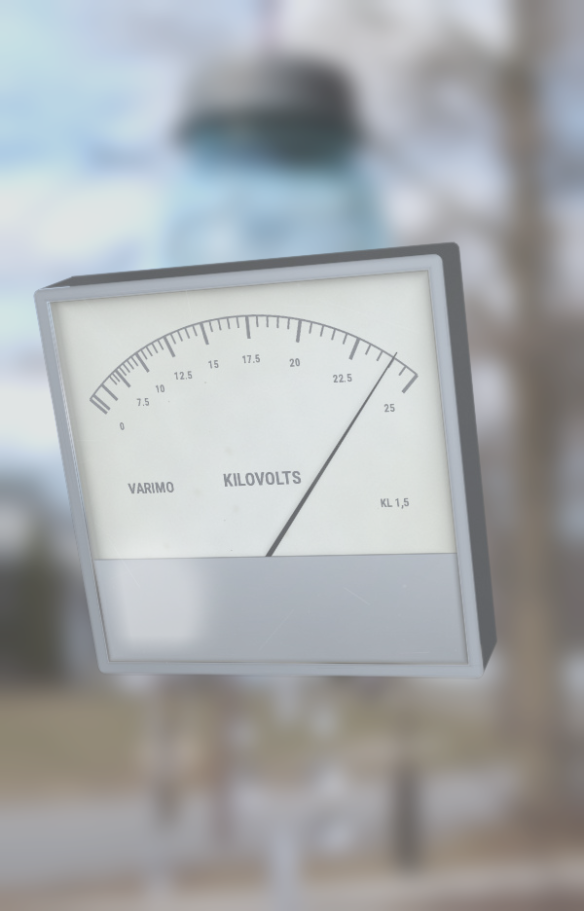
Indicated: 24kV
